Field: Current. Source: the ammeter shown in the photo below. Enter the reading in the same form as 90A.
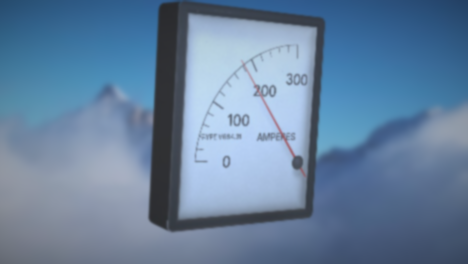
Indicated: 180A
